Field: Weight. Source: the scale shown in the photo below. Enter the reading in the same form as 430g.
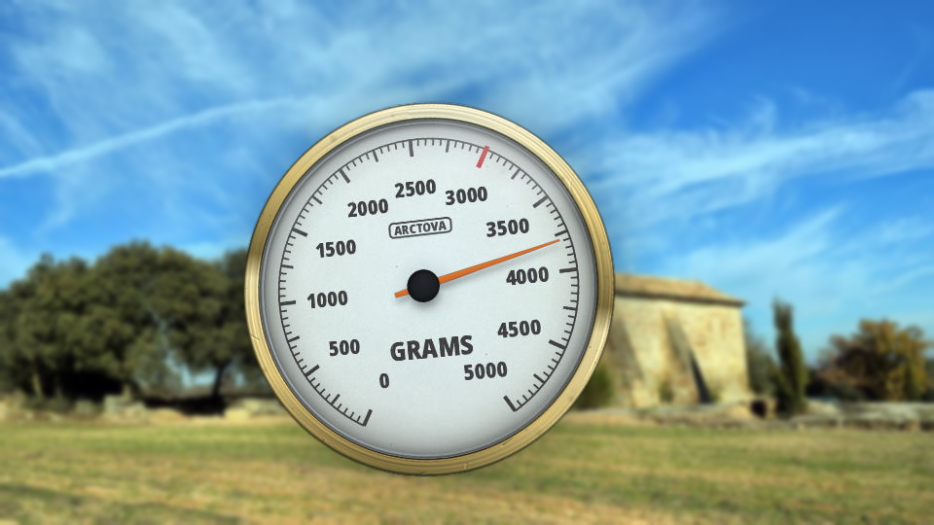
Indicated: 3800g
